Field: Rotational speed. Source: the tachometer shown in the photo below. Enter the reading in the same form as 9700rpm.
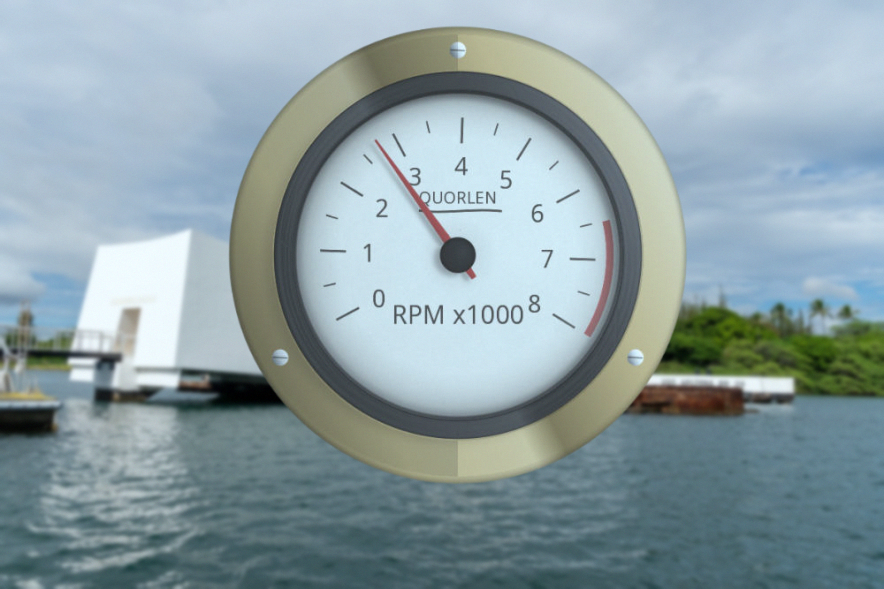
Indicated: 2750rpm
